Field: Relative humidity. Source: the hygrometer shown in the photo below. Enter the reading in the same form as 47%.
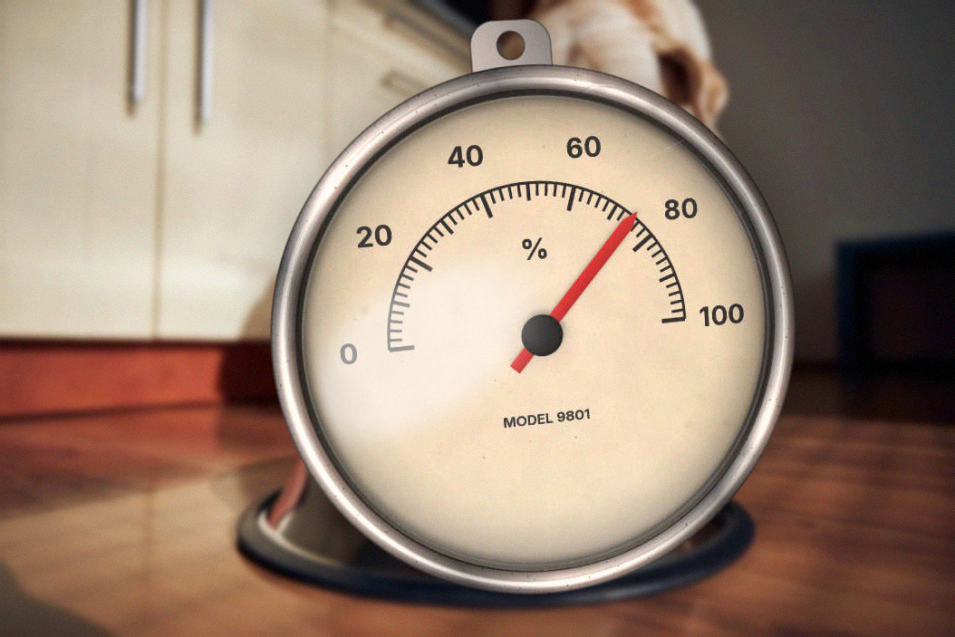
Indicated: 74%
